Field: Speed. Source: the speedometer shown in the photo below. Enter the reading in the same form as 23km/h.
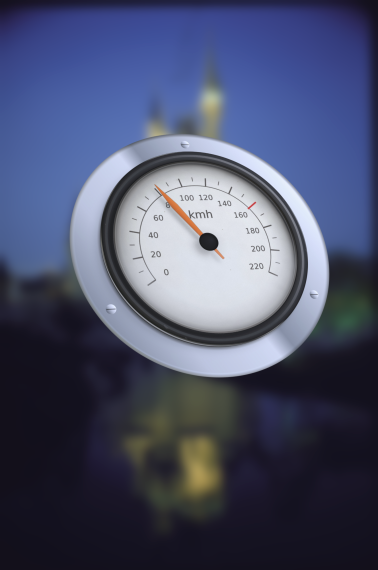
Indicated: 80km/h
